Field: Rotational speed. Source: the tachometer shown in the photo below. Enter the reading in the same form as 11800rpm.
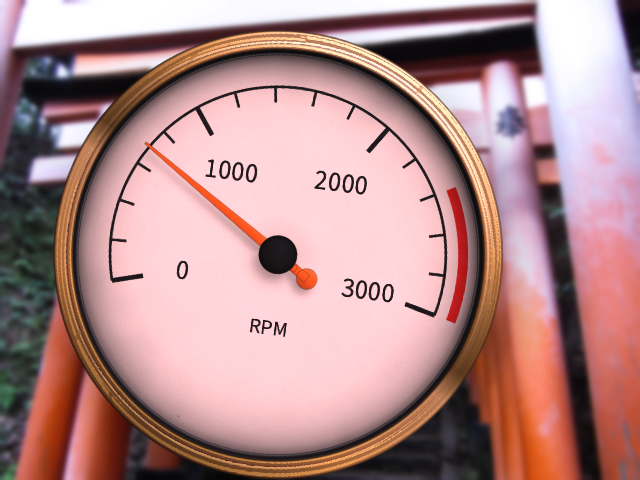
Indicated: 700rpm
